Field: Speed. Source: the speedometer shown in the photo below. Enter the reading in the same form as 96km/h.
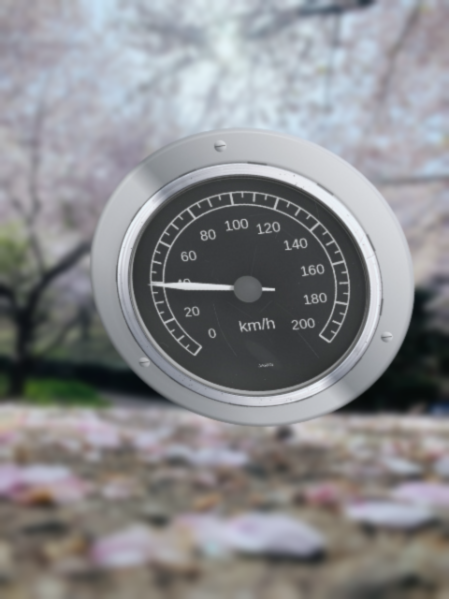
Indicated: 40km/h
